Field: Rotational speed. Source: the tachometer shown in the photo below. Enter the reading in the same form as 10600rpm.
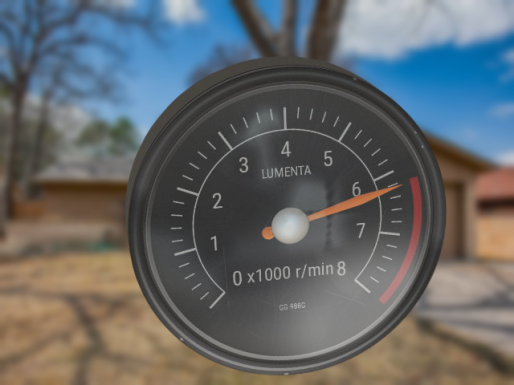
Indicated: 6200rpm
